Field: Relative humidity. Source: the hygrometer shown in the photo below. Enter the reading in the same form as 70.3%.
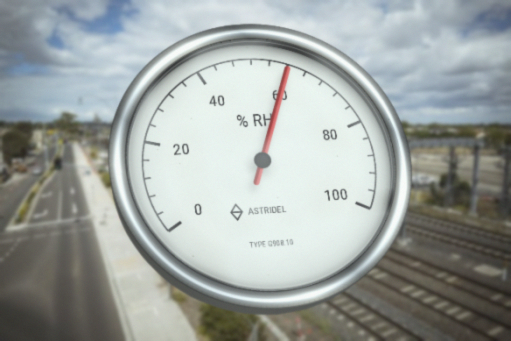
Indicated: 60%
